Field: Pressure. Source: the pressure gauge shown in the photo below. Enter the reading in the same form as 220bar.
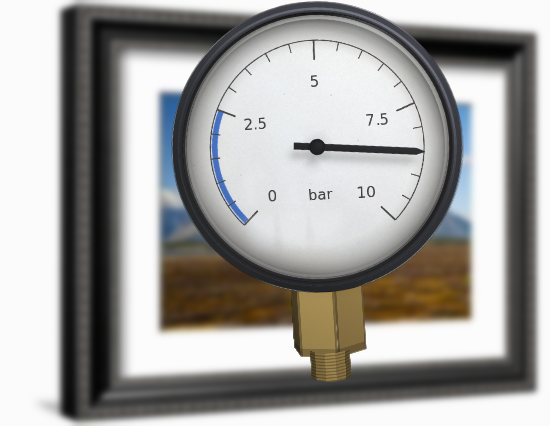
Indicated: 8.5bar
